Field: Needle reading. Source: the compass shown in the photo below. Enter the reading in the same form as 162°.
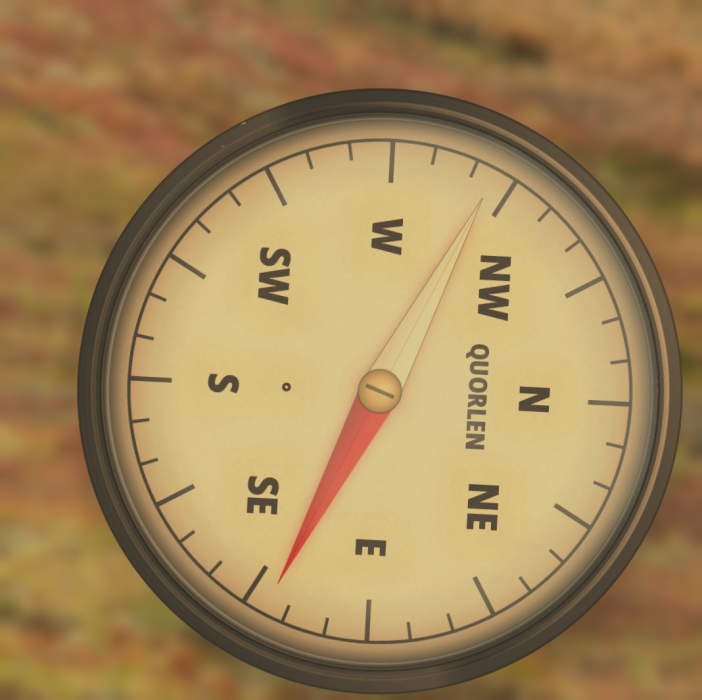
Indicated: 115°
